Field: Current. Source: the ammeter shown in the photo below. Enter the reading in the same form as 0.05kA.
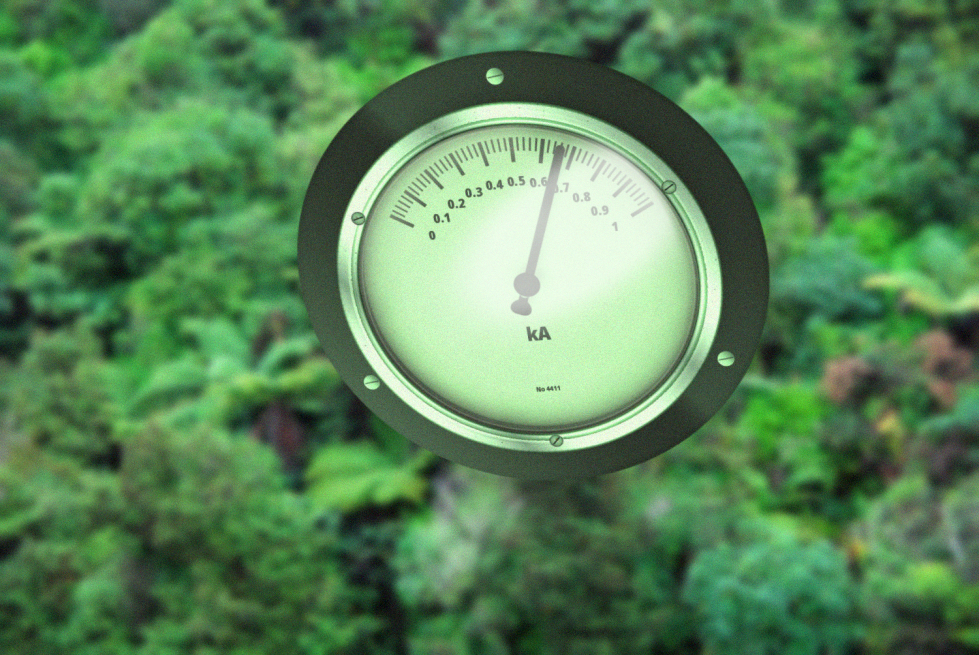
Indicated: 0.66kA
